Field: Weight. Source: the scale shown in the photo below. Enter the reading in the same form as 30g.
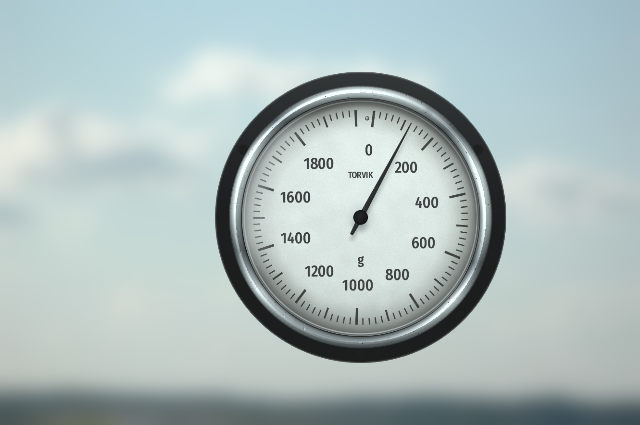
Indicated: 120g
